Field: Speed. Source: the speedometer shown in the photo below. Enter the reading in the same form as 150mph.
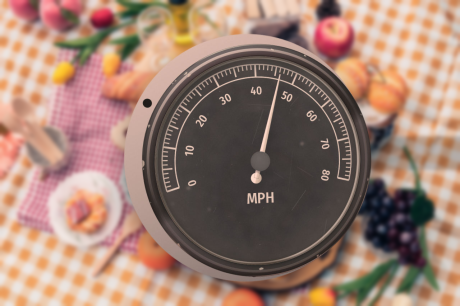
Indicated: 46mph
